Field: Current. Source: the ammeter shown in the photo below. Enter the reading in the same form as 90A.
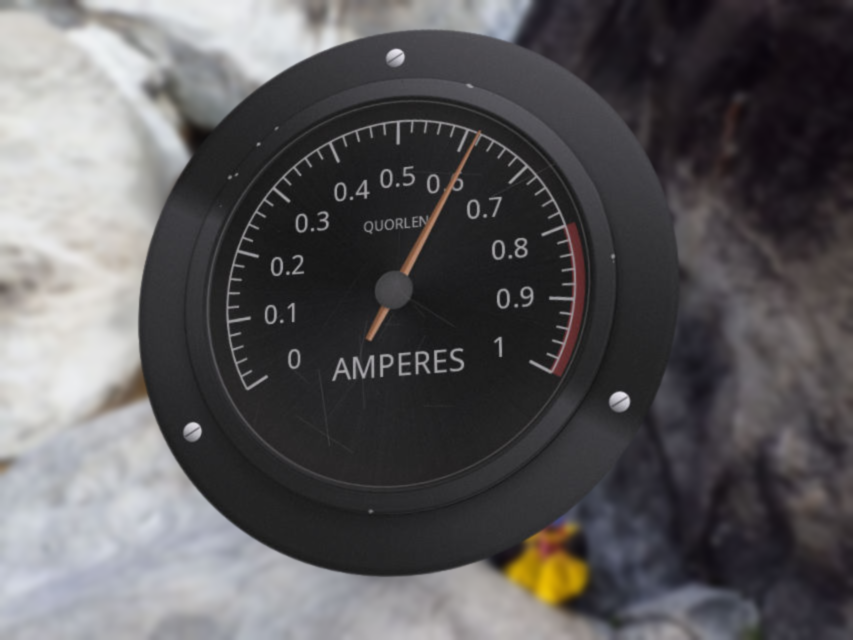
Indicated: 0.62A
